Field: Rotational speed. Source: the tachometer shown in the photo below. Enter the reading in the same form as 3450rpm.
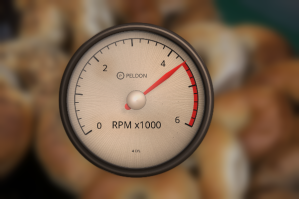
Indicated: 4400rpm
